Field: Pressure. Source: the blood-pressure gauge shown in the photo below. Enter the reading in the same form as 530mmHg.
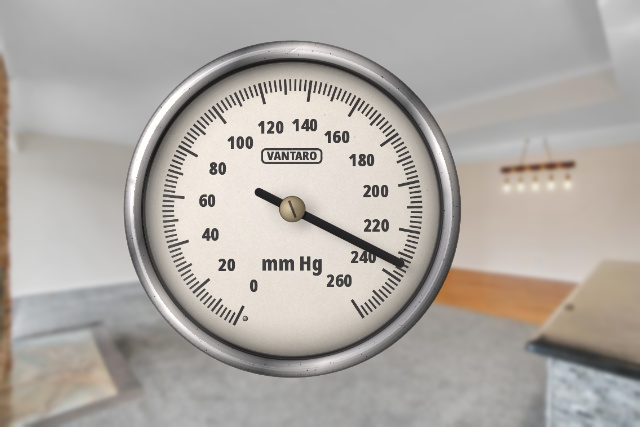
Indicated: 234mmHg
